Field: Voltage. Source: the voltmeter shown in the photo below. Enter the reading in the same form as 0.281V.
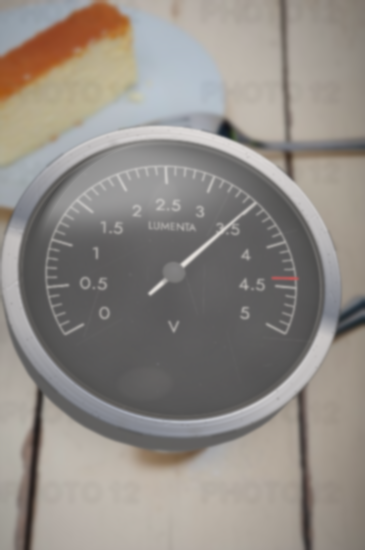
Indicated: 3.5V
